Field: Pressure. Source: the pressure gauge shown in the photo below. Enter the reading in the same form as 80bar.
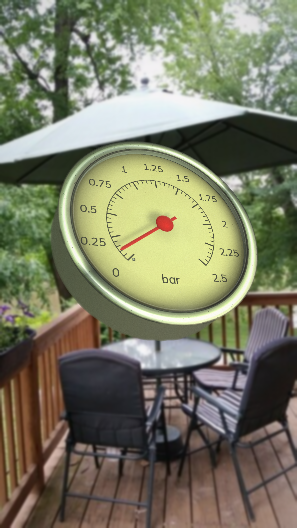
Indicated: 0.1bar
